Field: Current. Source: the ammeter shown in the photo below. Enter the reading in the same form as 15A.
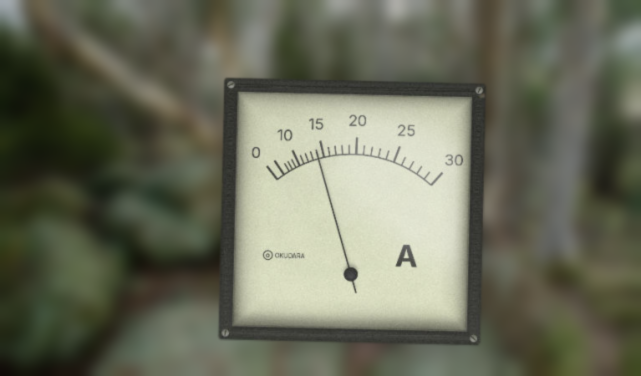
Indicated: 14A
